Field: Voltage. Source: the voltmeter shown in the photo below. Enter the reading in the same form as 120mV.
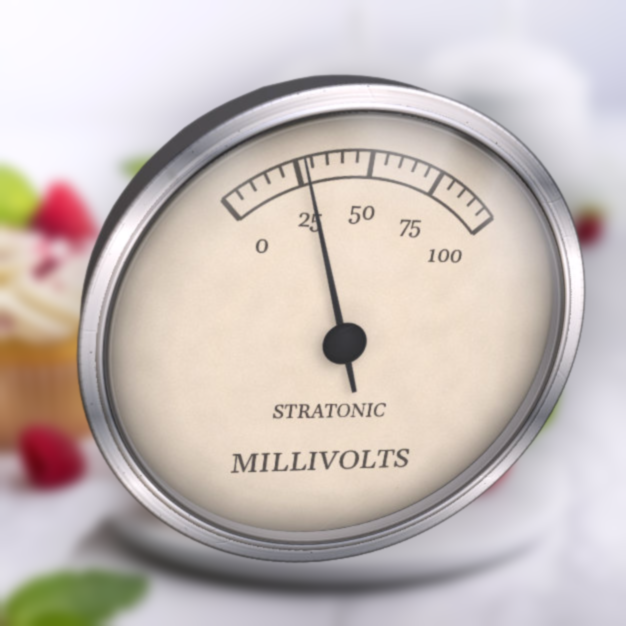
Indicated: 27.5mV
